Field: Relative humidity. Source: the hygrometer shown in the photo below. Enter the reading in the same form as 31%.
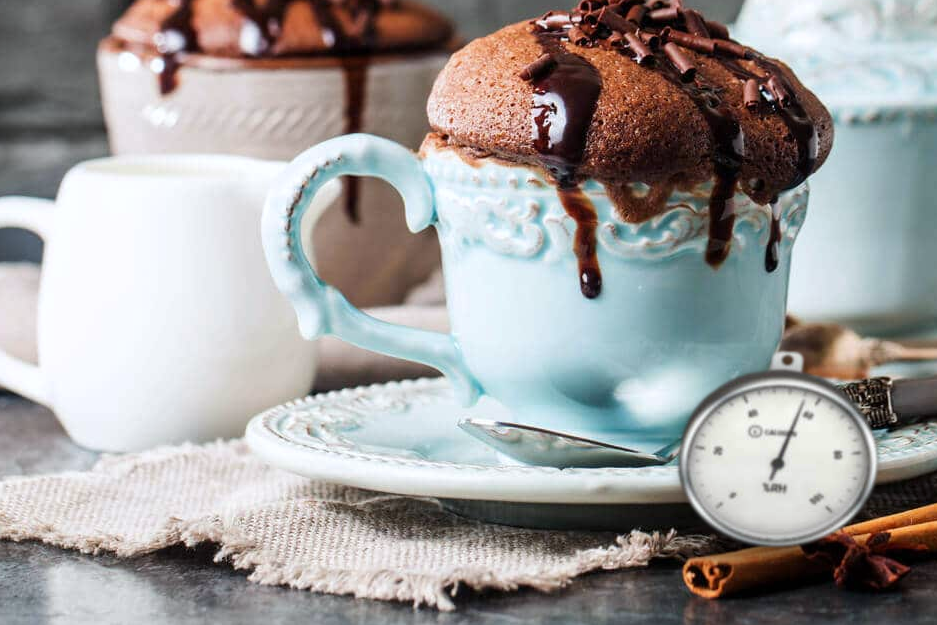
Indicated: 56%
